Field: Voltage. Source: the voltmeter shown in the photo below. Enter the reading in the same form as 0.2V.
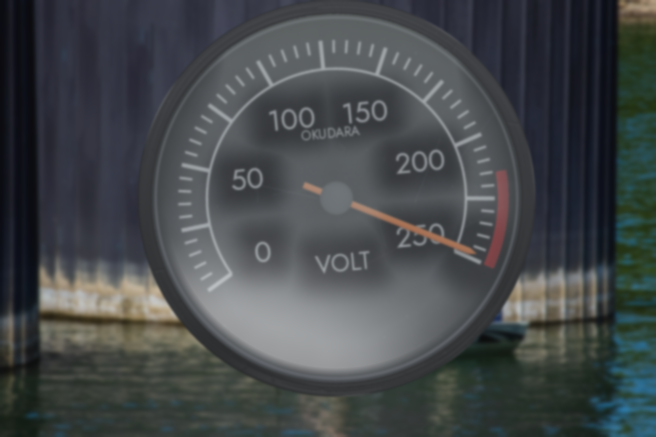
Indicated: 247.5V
